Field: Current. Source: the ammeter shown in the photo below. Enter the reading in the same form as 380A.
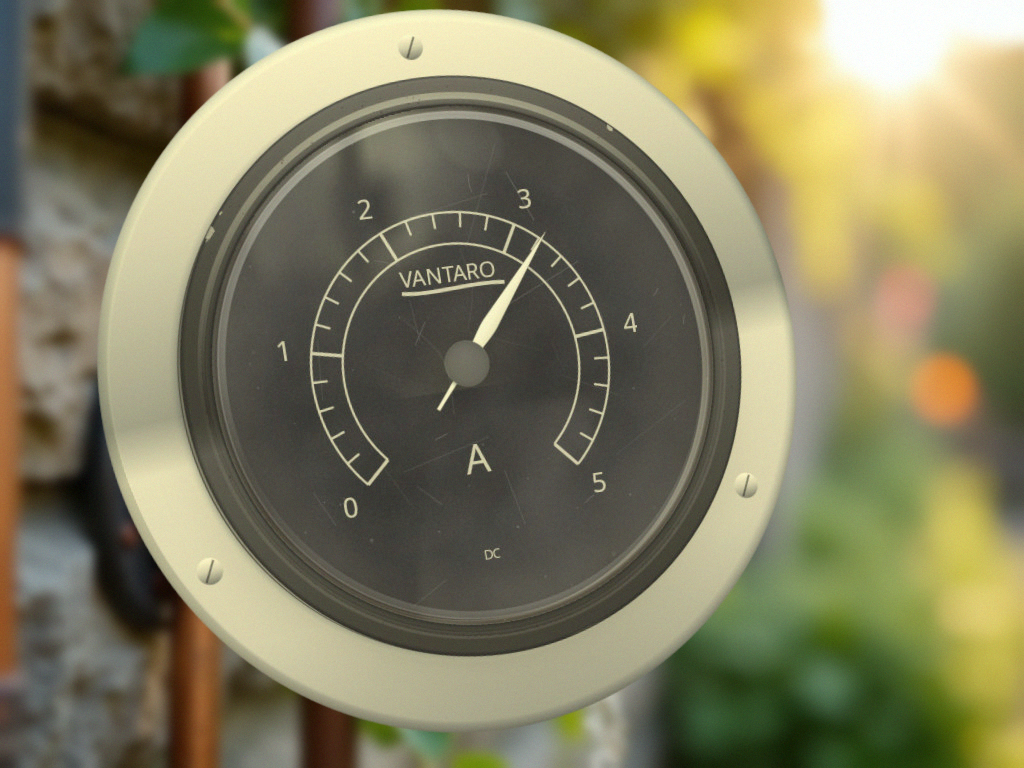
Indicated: 3.2A
